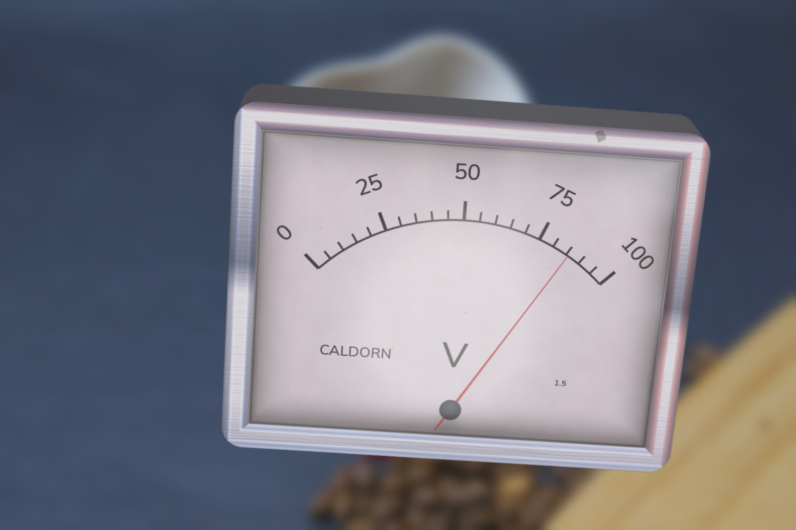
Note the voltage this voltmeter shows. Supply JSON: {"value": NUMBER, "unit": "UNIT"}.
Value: {"value": 85, "unit": "V"}
